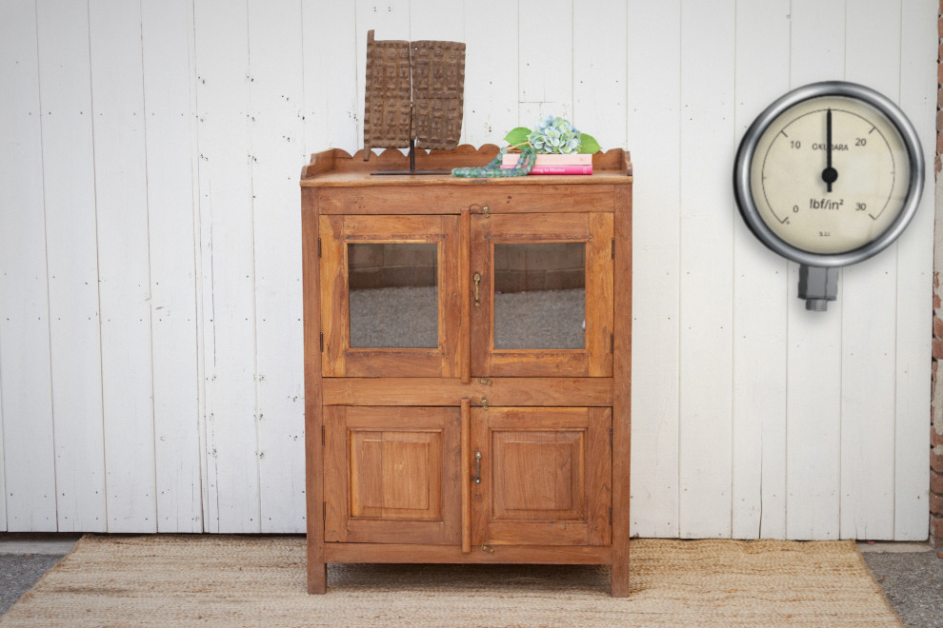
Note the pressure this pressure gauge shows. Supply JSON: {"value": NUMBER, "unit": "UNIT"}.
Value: {"value": 15, "unit": "psi"}
